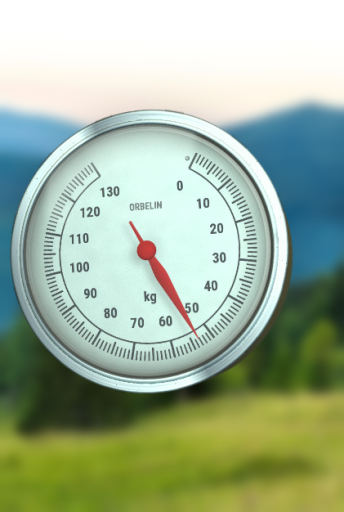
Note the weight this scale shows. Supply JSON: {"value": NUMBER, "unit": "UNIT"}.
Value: {"value": 53, "unit": "kg"}
